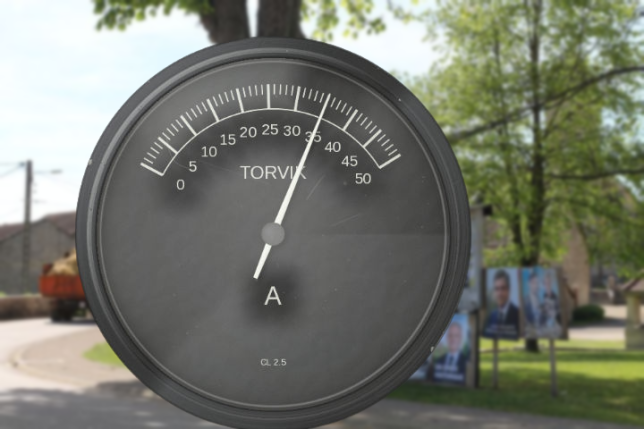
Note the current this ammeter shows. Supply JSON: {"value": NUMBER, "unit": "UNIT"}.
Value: {"value": 35, "unit": "A"}
